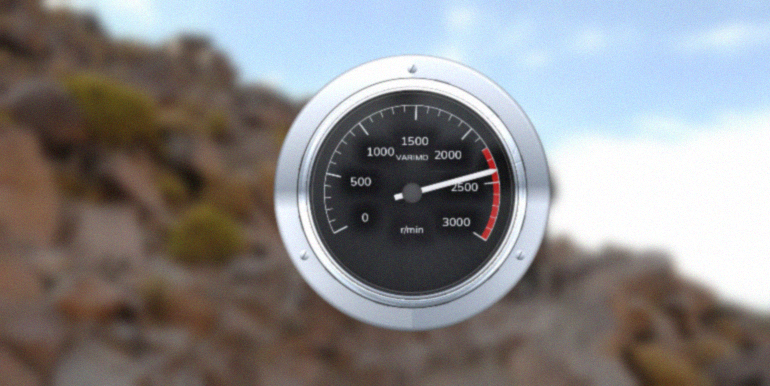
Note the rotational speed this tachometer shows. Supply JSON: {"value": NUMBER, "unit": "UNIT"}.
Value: {"value": 2400, "unit": "rpm"}
